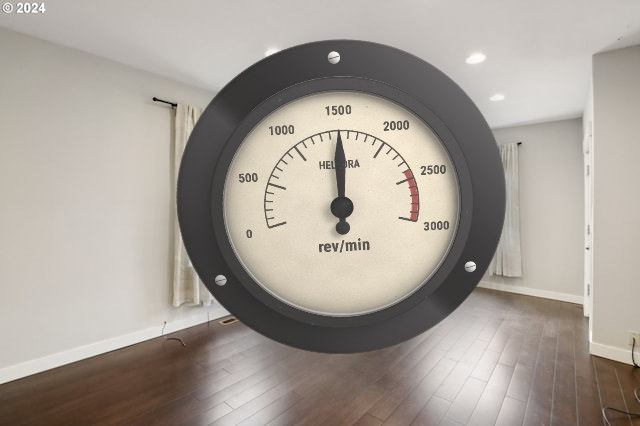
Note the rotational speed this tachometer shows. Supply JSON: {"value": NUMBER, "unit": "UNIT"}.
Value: {"value": 1500, "unit": "rpm"}
